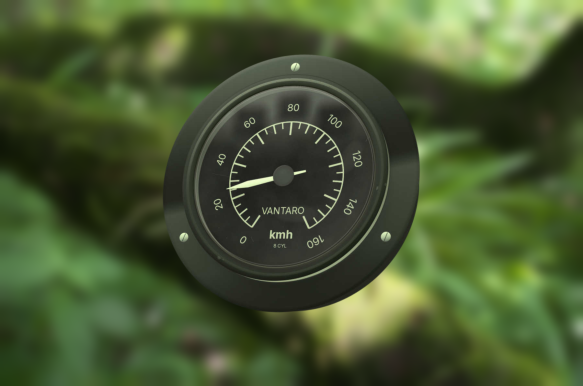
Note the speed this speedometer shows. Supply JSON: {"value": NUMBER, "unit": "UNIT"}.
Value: {"value": 25, "unit": "km/h"}
